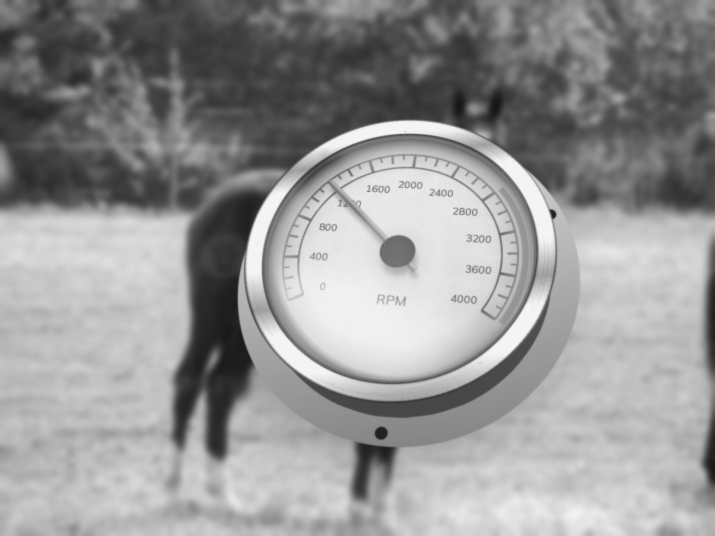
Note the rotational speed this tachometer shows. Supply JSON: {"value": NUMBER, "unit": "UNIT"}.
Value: {"value": 1200, "unit": "rpm"}
